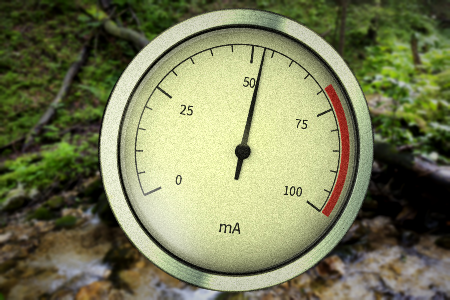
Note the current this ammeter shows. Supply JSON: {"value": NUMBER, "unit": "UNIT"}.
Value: {"value": 52.5, "unit": "mA"}
